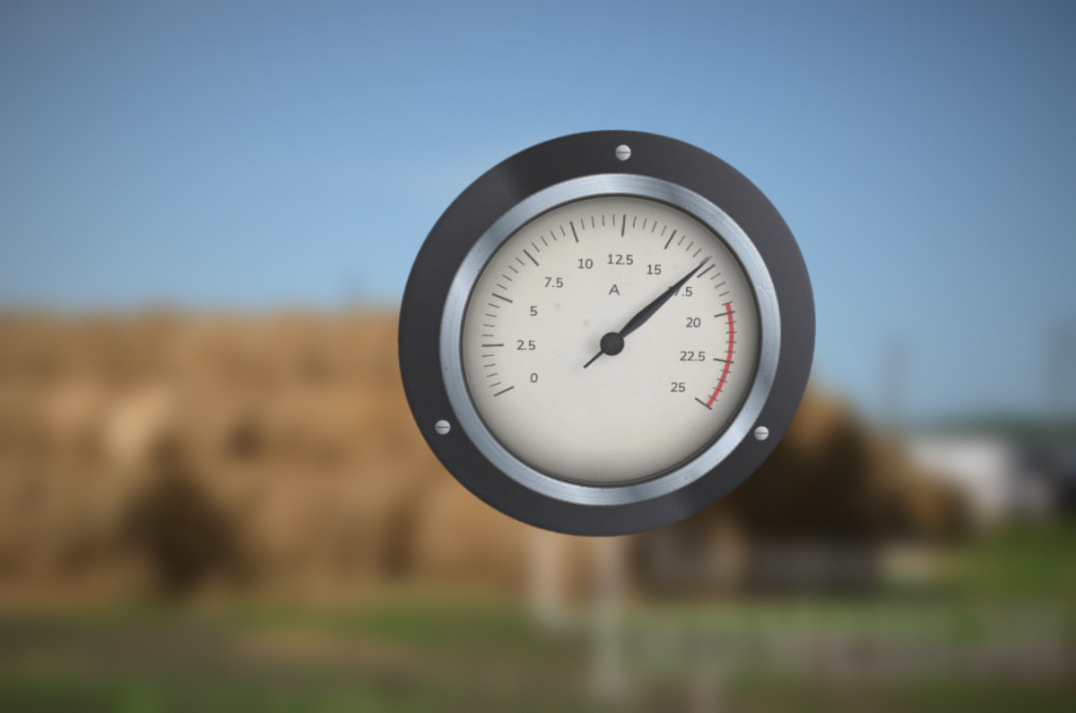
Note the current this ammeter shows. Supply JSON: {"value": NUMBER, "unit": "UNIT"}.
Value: {"value": 17, "unit": "A"}
